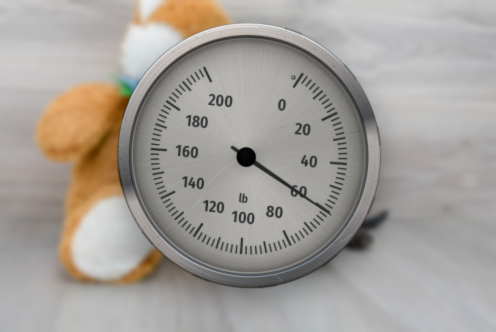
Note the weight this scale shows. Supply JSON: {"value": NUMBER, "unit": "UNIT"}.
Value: {"value": 60, "unit": "lb"}
